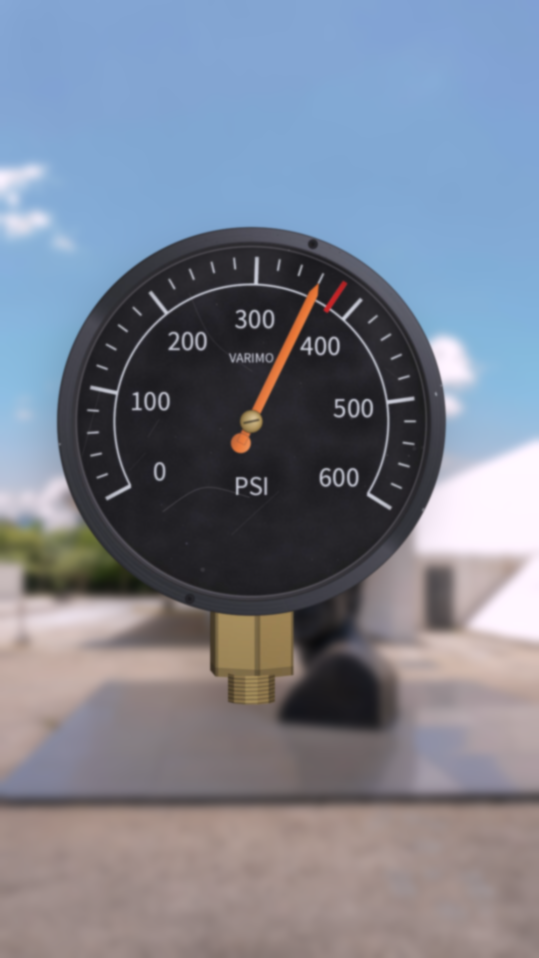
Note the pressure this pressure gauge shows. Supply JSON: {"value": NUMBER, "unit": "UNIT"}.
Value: {"value": 360, "unit": "psi"}
